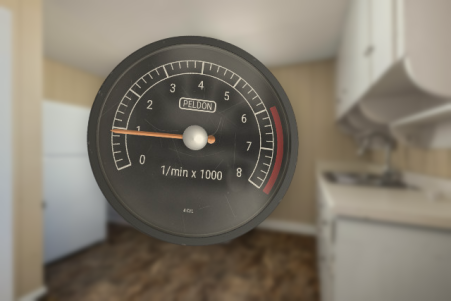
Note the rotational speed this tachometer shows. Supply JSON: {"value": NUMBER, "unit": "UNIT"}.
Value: {"value": 900, "unit": "rpm"}
